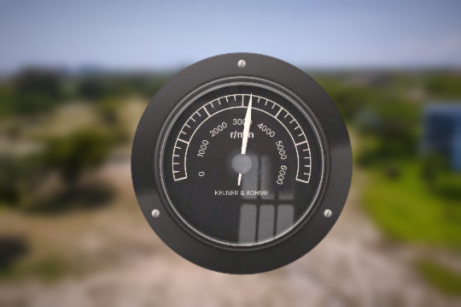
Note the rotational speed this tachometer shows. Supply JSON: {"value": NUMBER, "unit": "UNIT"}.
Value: {"value": 3200, "unit": "rpm"}
